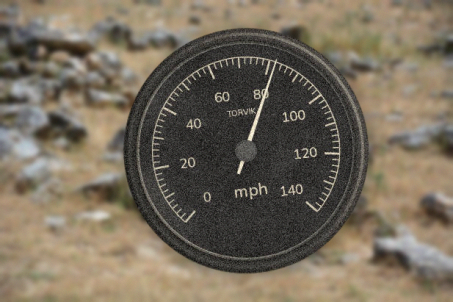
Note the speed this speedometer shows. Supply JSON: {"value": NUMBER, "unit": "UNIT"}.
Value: {"value": 82, "unit": "mph"}
